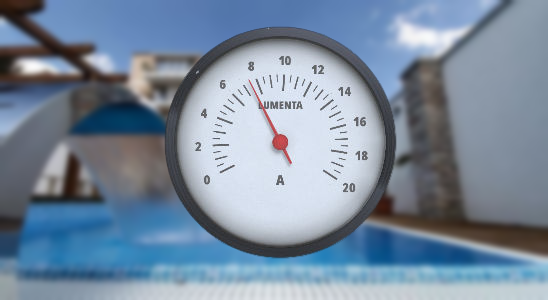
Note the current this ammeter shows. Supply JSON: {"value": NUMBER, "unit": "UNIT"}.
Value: {"value": 7.5, "unit": "A"}
